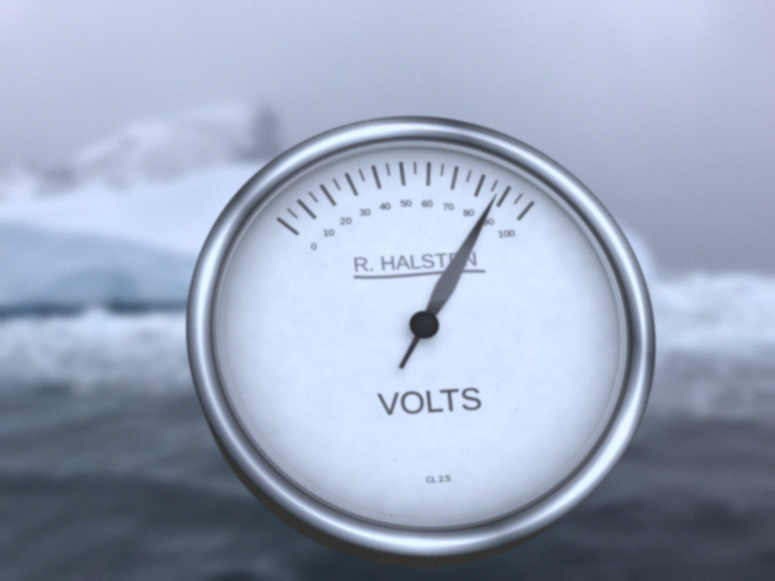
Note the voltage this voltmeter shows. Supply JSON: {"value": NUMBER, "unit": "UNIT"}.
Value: {"value": 87.5, "unit": "V"}
